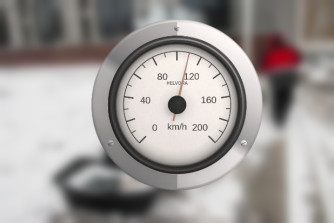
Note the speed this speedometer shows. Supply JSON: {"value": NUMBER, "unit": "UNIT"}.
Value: {"value": 110, "unit": "km/h"}
